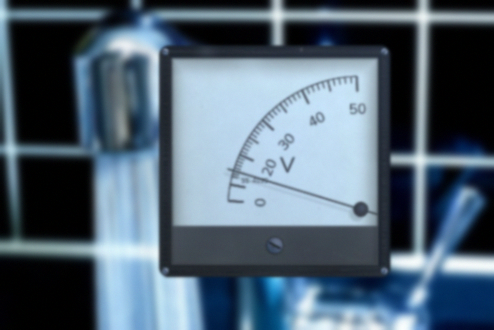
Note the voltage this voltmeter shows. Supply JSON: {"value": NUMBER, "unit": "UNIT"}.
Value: {"value": 15, "unit": "V"}
